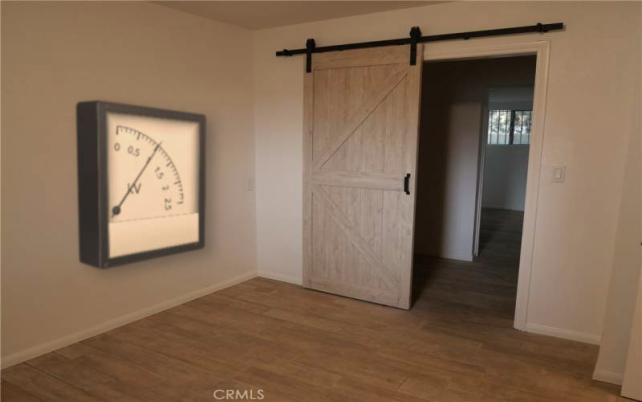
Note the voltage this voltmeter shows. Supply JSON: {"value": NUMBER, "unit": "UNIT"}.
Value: {"value": 1, "unit": "kV"}
